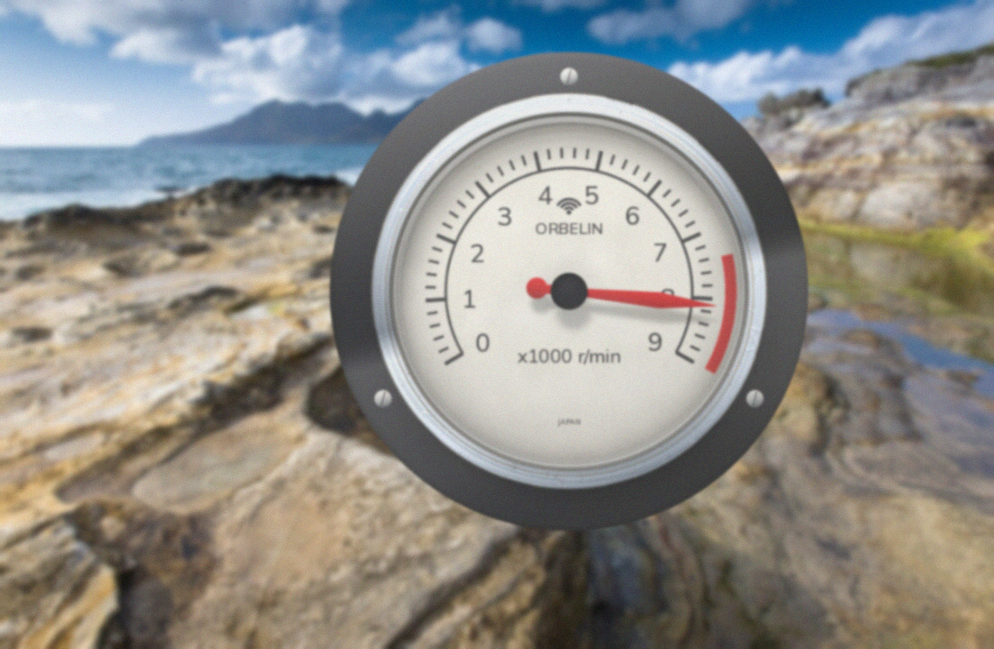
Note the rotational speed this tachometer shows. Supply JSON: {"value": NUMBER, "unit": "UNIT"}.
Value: {"value": 8100, "unit": "rpm"}
